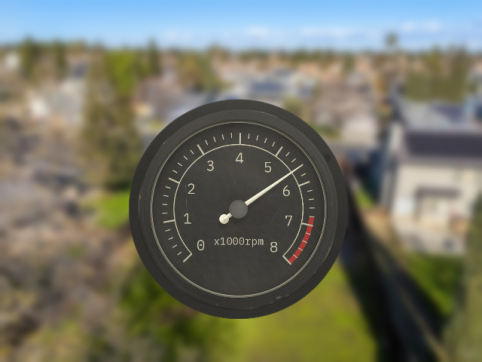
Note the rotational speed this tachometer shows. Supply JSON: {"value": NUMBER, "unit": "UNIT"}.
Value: {"value": 5600, "unit": "rpm"}
